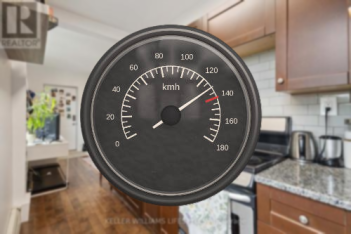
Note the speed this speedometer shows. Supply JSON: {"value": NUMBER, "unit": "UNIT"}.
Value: {"value": 130, "unit": "km/h"}
